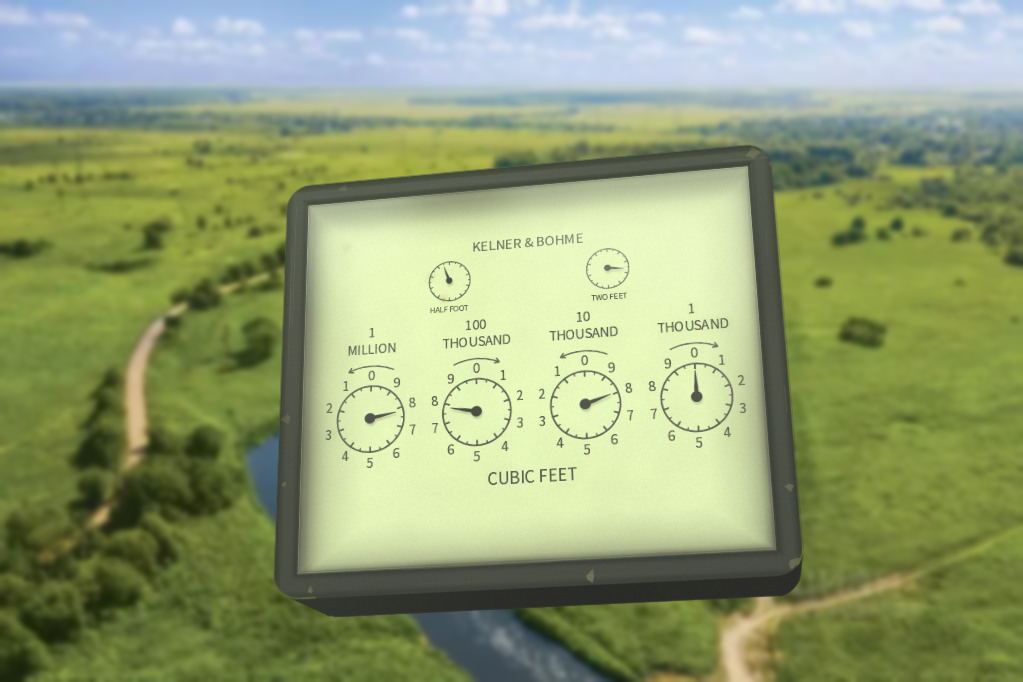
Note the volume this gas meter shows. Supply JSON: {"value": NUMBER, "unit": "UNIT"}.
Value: {"value": 778000, "unit": "ft³"}
